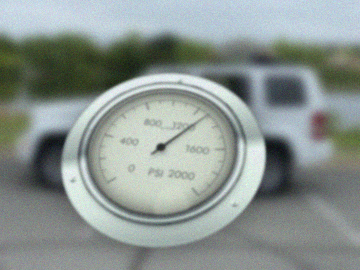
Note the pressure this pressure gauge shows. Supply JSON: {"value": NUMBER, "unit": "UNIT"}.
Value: {"value": 1300, "unit": "psi"}
